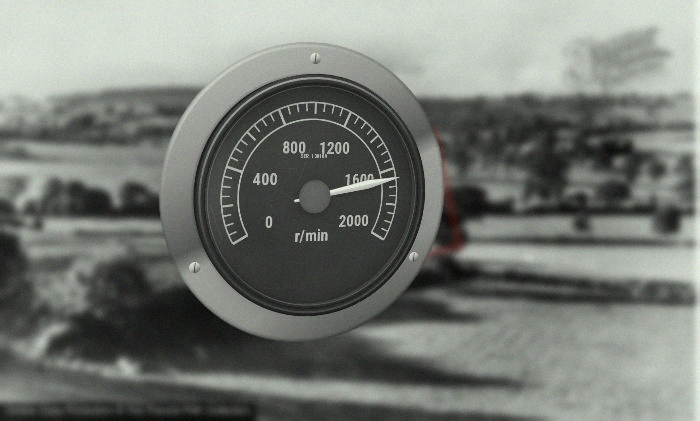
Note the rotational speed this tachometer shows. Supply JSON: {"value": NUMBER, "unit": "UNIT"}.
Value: {"value": 1650, "unit": "rpm"}
